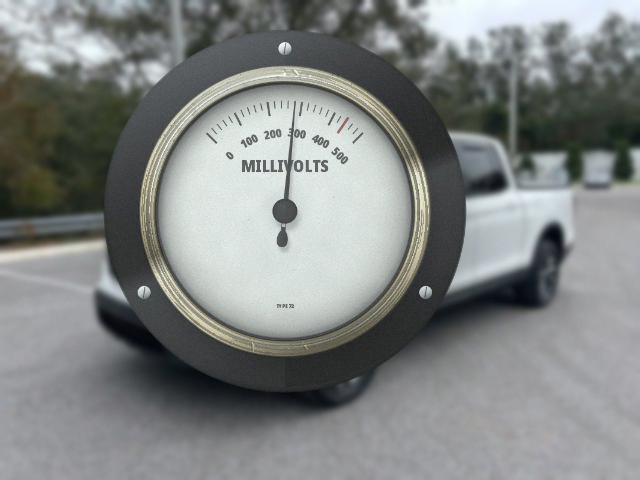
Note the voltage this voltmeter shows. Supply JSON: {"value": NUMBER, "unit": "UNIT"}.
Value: {"value": 280, "unit": "mV"}
